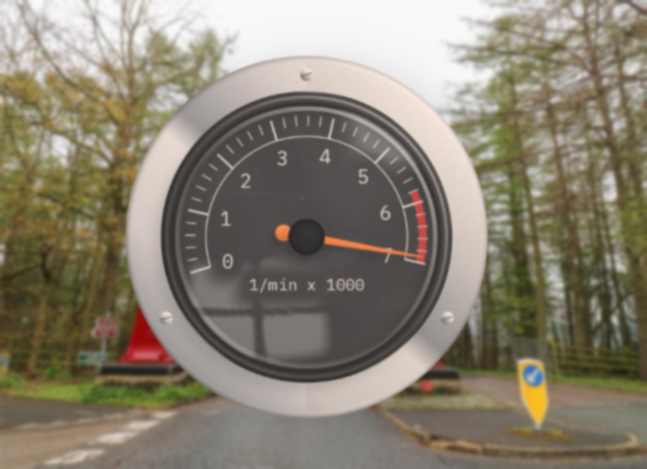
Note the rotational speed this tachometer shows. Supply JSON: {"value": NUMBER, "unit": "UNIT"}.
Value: {"value": 6900, "unit": "rpm"}
